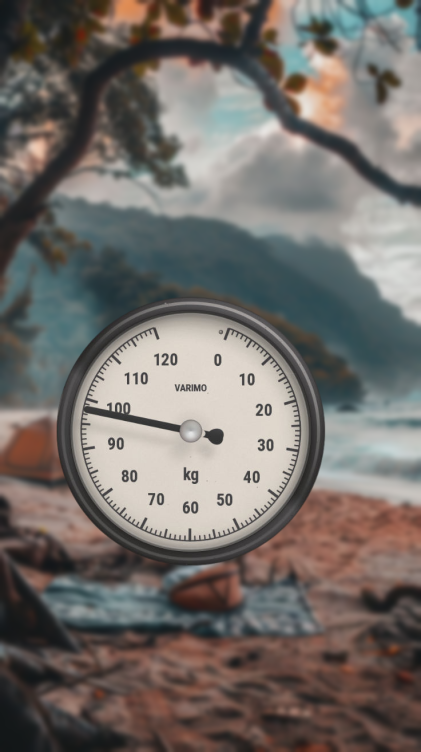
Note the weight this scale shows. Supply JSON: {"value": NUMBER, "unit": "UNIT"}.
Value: {"value": 98, "unit": "kg"}
